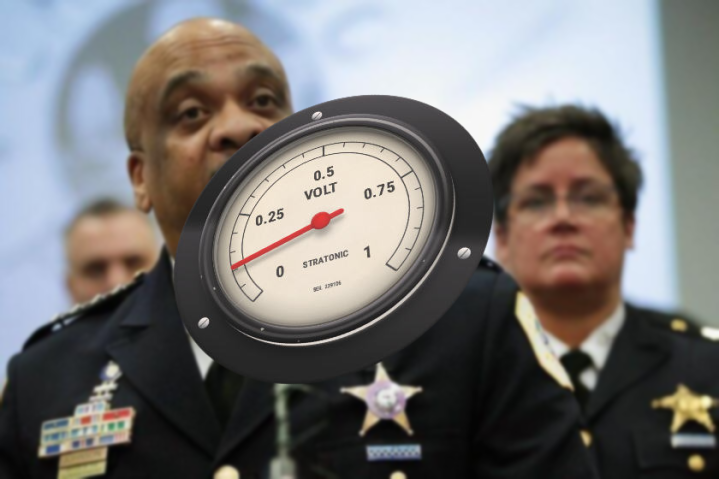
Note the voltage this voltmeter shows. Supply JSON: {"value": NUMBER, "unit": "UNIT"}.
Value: {"value": 0.1, "unit": "V"}
